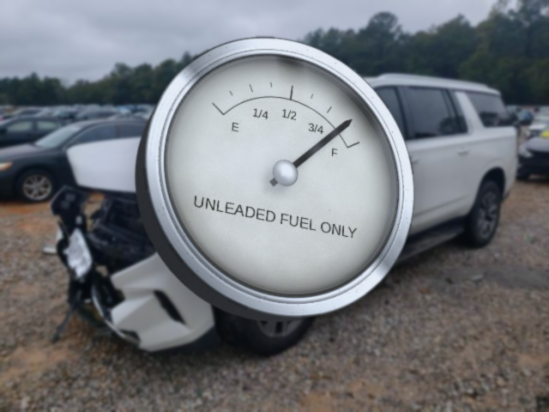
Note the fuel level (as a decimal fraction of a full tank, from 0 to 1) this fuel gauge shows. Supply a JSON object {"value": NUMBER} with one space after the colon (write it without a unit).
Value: {"value": 0.875}
